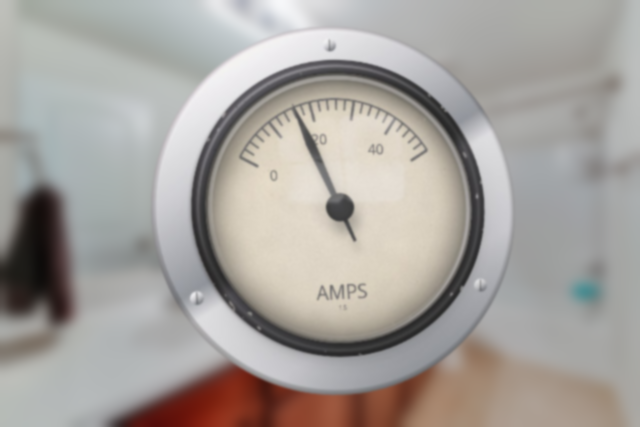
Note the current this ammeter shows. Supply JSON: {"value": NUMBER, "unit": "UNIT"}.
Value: {"value": 16, "unit": "A"}
